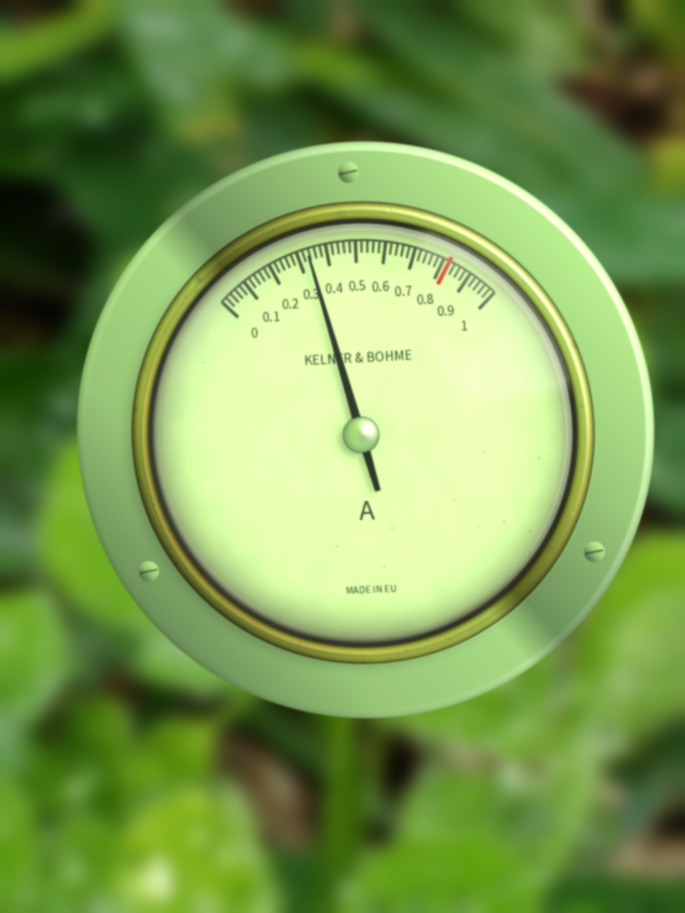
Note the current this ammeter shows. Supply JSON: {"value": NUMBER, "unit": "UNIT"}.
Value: {"value": 0.34, "unit": "A"}
